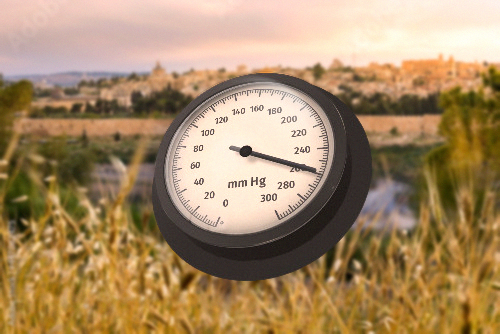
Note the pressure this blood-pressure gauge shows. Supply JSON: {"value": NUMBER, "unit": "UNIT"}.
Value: {"value": 260, "unit": "mmHg"}
